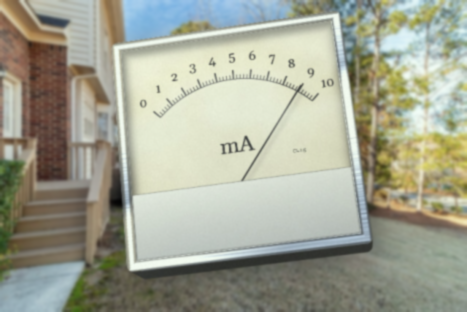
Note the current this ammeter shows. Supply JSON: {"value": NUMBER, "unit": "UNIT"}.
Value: {"value": 9, "unit": "mA"}
